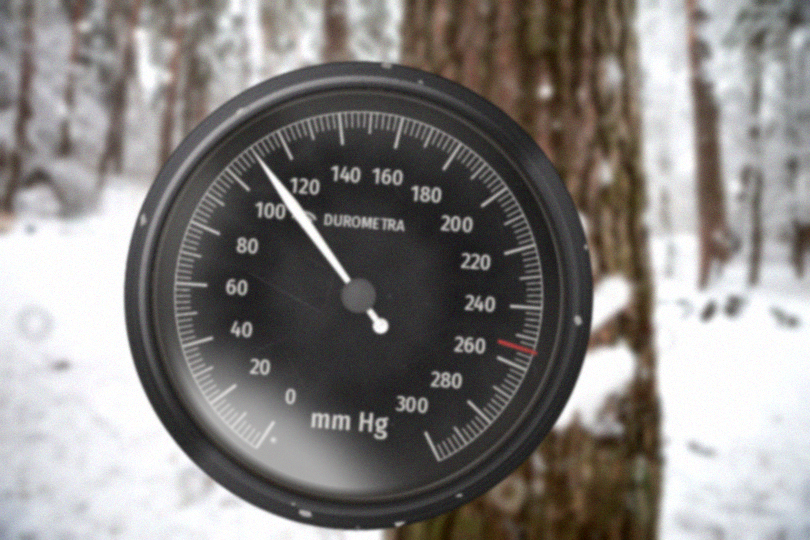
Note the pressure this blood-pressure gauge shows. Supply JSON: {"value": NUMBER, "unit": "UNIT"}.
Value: {"value": 110, "unit": "mmHg"}
